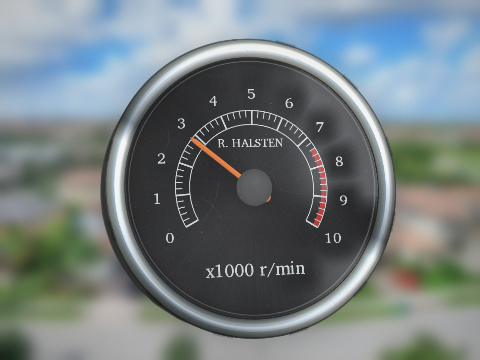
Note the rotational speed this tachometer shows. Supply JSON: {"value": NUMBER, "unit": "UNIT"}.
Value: {"value": 2800, "unit": "rpm"}
